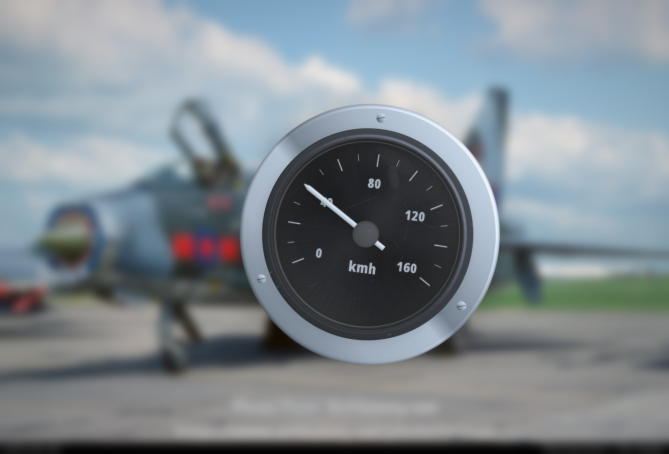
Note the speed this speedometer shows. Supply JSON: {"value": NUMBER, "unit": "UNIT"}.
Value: {"value": 40, "unit": "km/h"}
